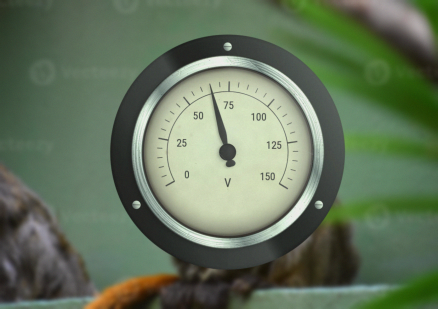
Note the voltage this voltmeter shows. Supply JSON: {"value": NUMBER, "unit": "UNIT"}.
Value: {"value": 65, "unit": "V"}
